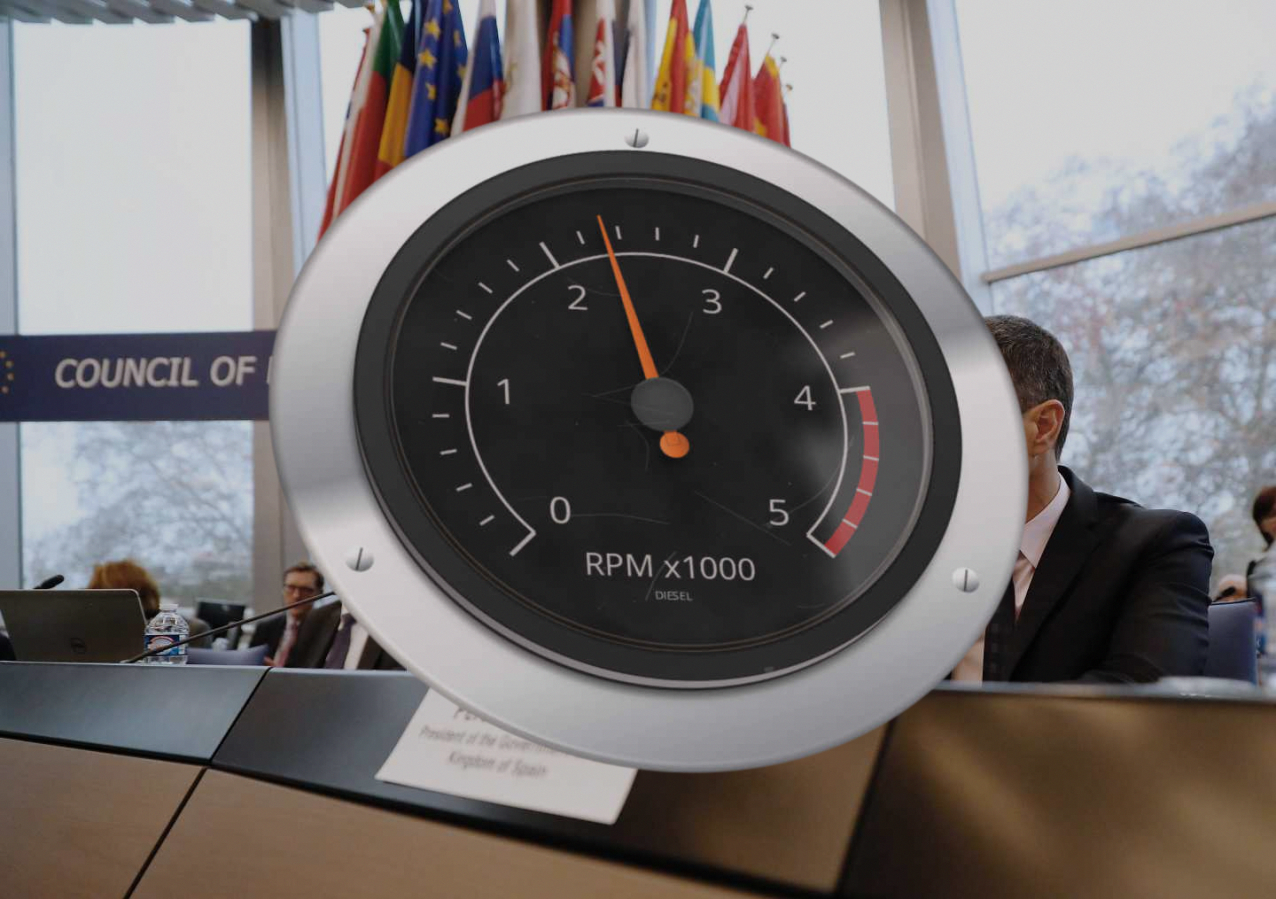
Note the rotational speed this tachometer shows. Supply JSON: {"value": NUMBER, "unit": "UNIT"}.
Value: {"value": 2300, "unit": "rpm"}
